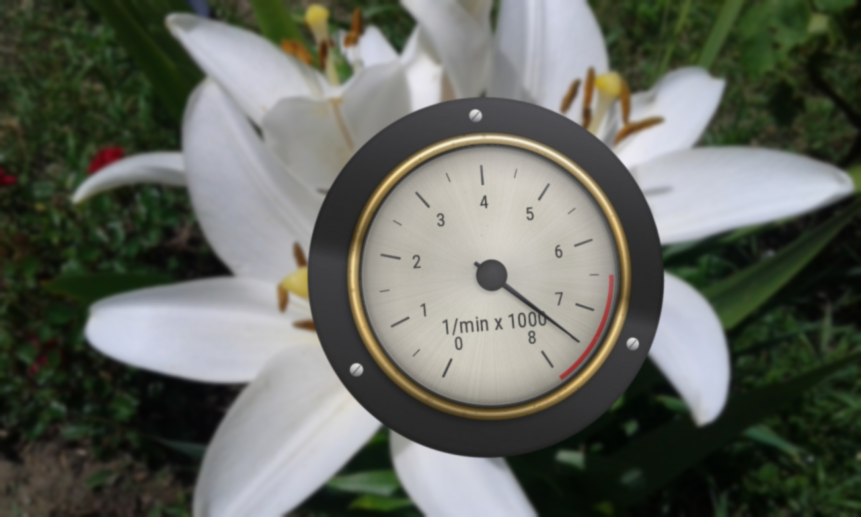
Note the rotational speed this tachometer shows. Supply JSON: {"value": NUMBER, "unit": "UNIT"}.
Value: {"value": 7500, "unit": "rpm"}
